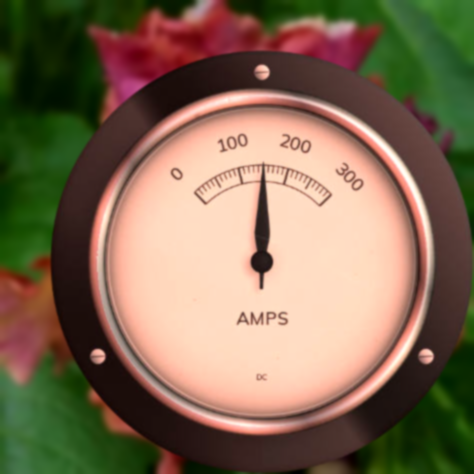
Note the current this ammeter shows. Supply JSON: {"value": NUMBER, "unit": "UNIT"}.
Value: {"value": 150, "unit": "A"}
